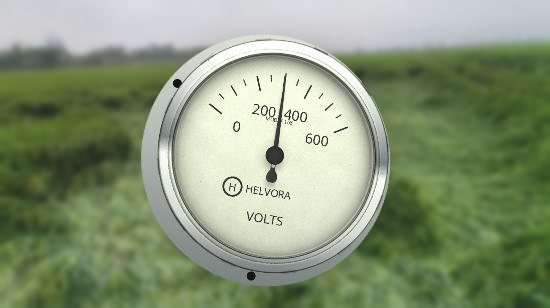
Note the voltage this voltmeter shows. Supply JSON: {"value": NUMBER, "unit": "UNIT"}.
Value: {"value": 300, "unit": "V"}
